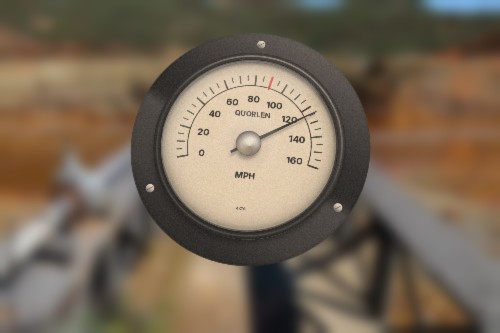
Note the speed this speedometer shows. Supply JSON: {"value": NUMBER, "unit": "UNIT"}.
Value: {"value": 125, "unit": "mph"}
